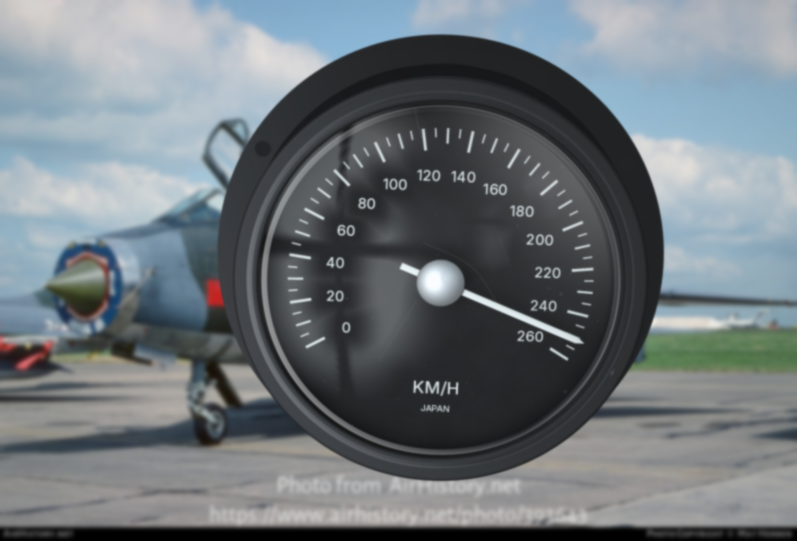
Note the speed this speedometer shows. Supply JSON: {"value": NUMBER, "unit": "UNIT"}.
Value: {"value": 250, "unit": "km/h"}
